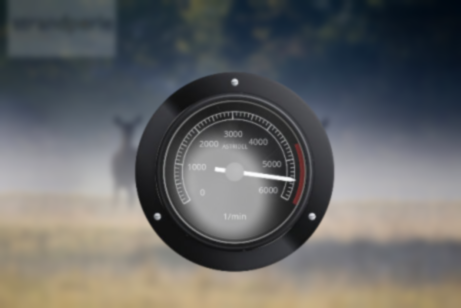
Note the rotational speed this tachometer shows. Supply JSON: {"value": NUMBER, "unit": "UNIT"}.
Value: {"value": 5500, "unit": "rpm"}
